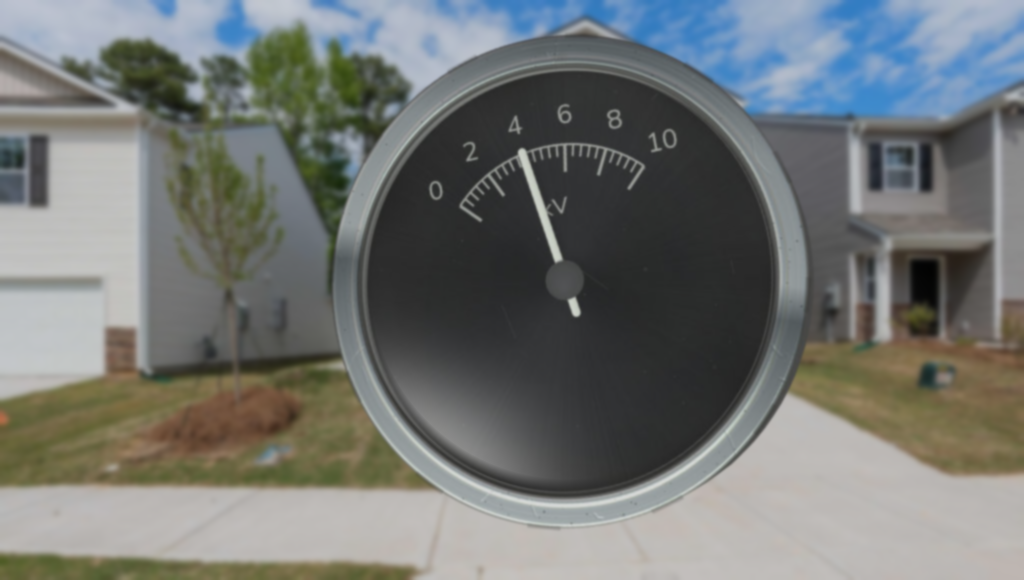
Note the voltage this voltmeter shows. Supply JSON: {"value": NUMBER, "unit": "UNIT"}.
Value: {"value": 4, "unit": "kV"}
